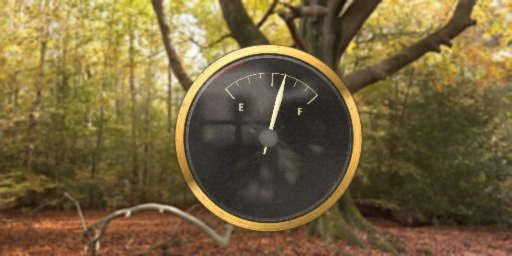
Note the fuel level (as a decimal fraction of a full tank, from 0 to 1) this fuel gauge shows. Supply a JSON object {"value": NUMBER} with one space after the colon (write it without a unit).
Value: {"value": 0.625}
